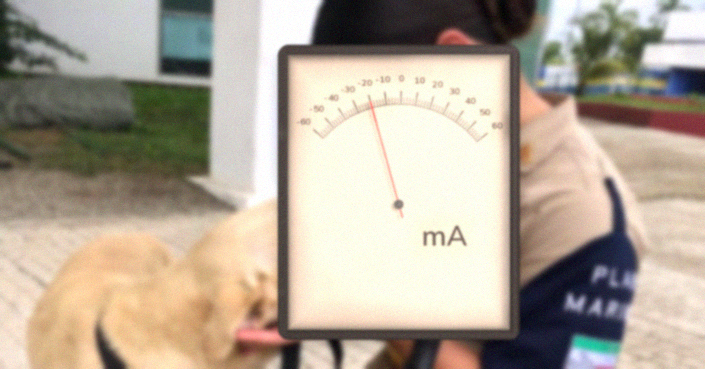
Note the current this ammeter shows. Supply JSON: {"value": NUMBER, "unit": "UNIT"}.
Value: {"value": -20, "unit": "mA"}
